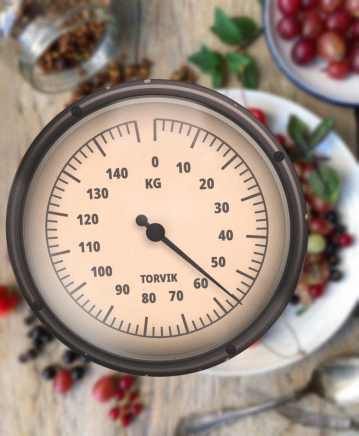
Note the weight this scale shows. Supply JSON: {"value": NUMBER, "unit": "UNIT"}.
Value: {"value": 56, "unit": "kg"}
